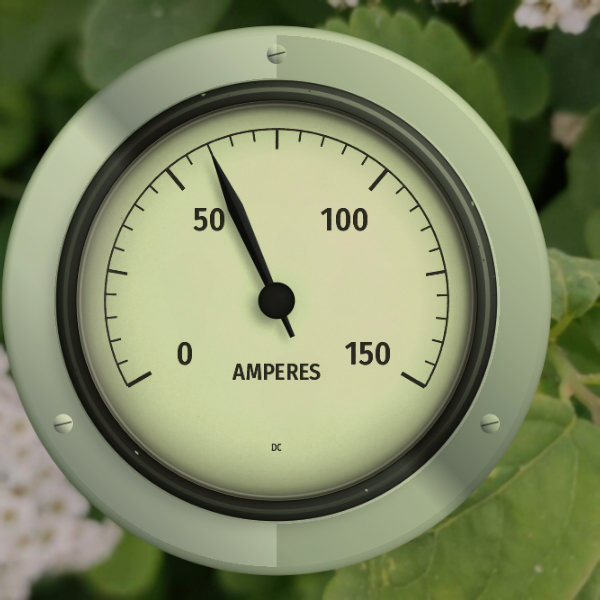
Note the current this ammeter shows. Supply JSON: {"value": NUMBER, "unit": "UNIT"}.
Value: {"value": 60, "unit": "A"}
